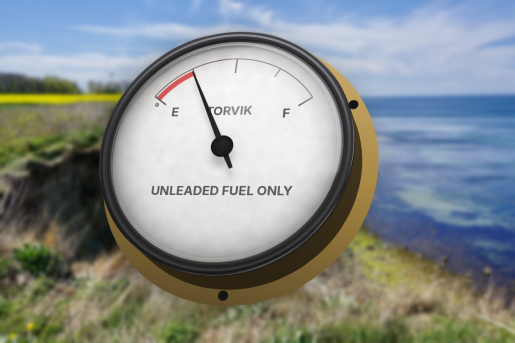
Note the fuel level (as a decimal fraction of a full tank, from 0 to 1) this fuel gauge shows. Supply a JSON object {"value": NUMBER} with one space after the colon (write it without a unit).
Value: {"value": 0.25}
